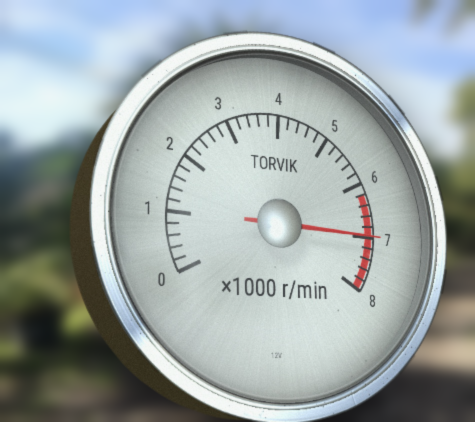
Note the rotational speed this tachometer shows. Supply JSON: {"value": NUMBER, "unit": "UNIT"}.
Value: {"value": 7000, "unit": "rpm"}
